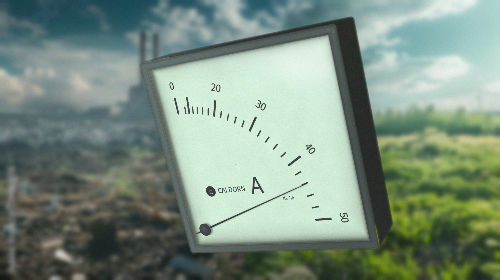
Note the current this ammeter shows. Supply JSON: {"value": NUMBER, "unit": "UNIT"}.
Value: {"value": 44, "unit": "A"}
